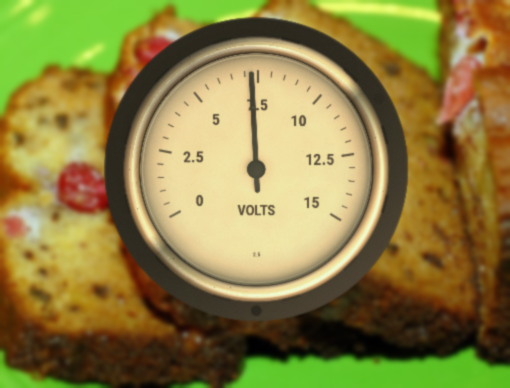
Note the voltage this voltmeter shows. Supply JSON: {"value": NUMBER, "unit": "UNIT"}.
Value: {"value": 7.25, "unit": "V"}
